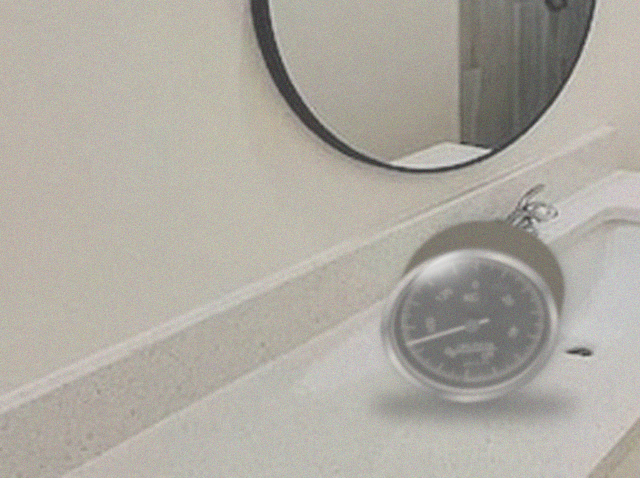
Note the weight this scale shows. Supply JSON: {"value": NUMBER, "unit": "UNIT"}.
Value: {"value": 95, "unit": "kg"}
